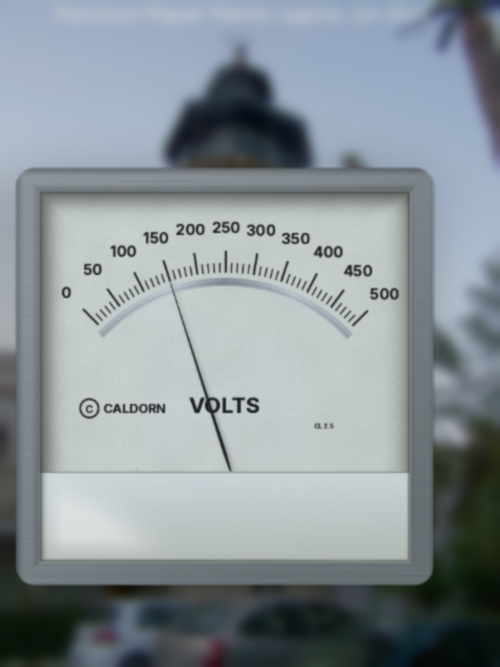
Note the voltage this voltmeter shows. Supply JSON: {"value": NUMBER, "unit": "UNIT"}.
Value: {"value": 150, "unit": "V"}
